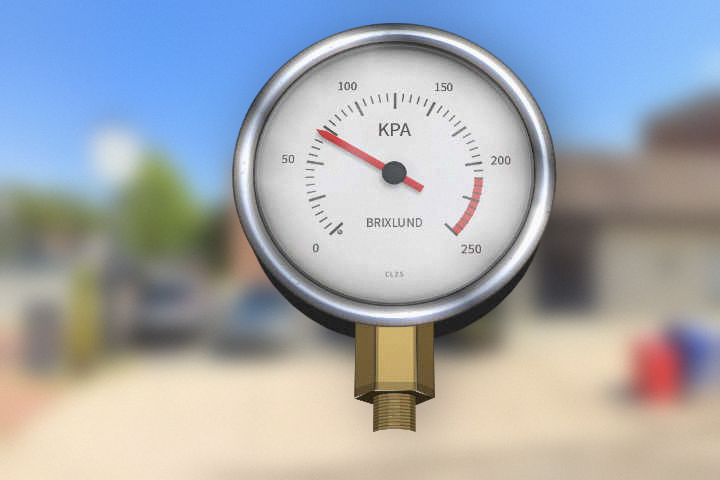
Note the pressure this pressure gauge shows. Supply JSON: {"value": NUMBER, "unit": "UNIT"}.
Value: {"value": 70, "unit": "kPa"}
